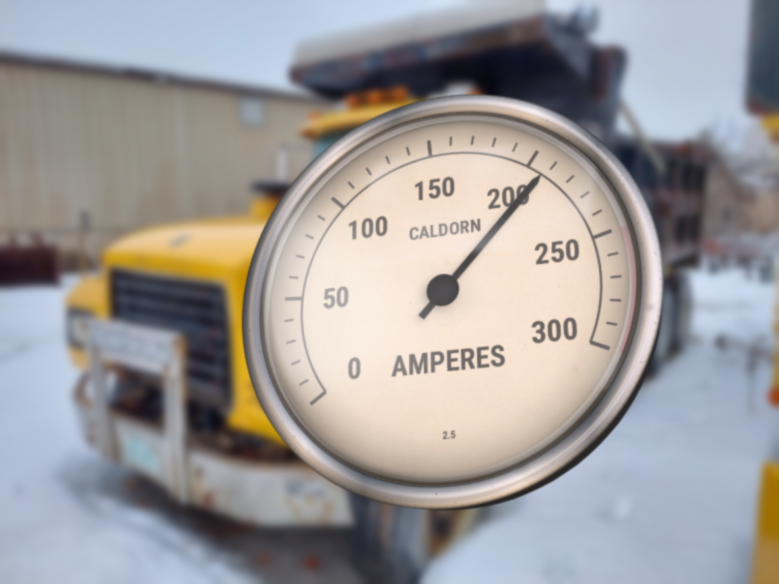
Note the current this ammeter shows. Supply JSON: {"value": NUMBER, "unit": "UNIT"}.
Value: {"value": 210, "unit": "A"}
